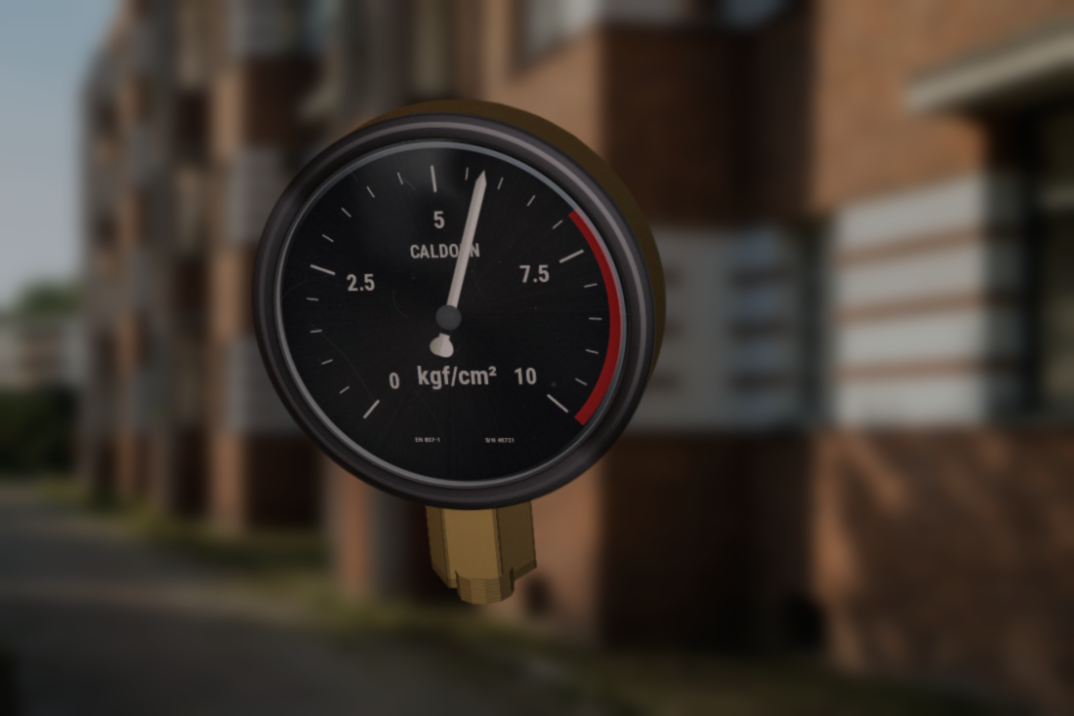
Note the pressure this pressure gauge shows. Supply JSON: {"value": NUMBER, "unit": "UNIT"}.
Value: {"value": 5.75, "unit": "kg/cm²"}
